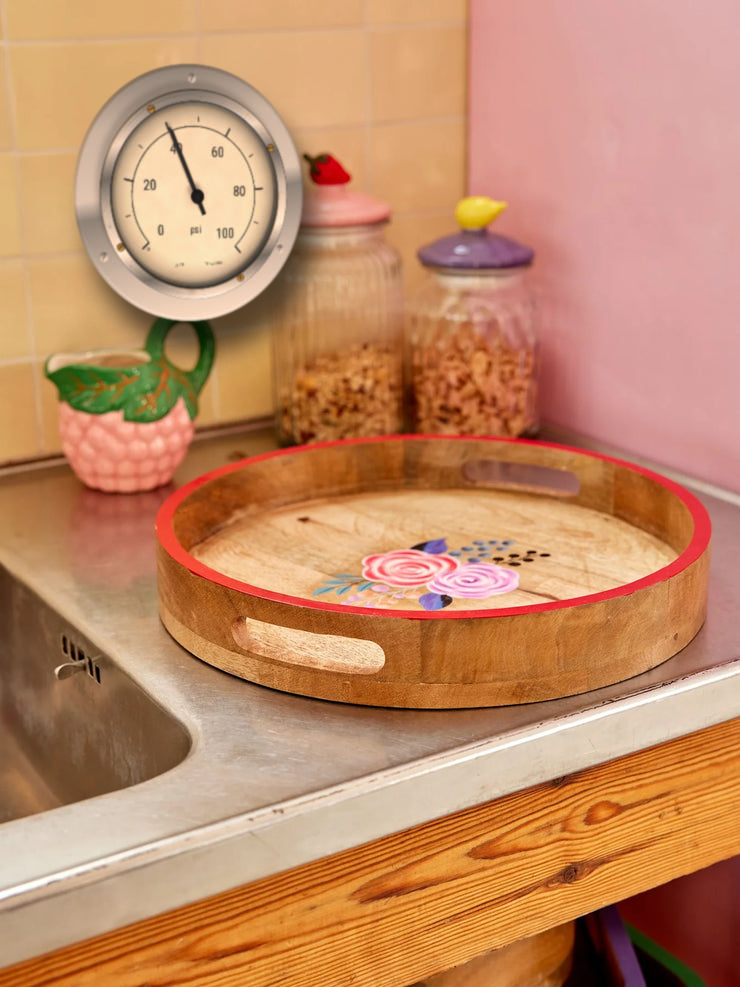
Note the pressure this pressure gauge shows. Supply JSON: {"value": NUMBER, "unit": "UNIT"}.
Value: {"value": 40, "unit": "psi"}
